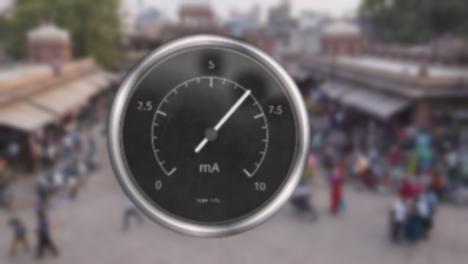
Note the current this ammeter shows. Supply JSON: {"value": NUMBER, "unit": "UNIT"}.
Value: {"value": 6.5, "unit": "mA"}
